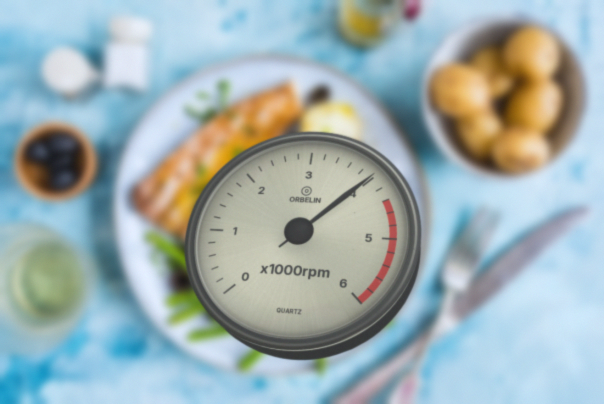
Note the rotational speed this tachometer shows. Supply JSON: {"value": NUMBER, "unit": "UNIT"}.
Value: {"value": 4000, "unit": "rpm"}
